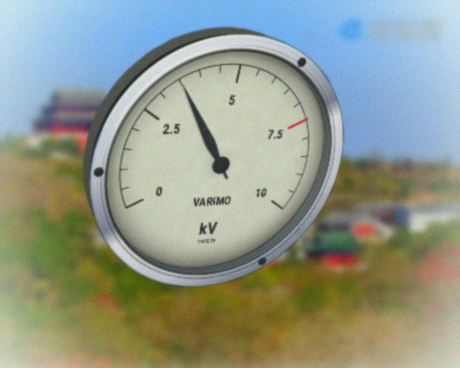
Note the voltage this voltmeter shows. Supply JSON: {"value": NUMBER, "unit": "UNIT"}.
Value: {"value": 3.5, "unit": "kV"}
